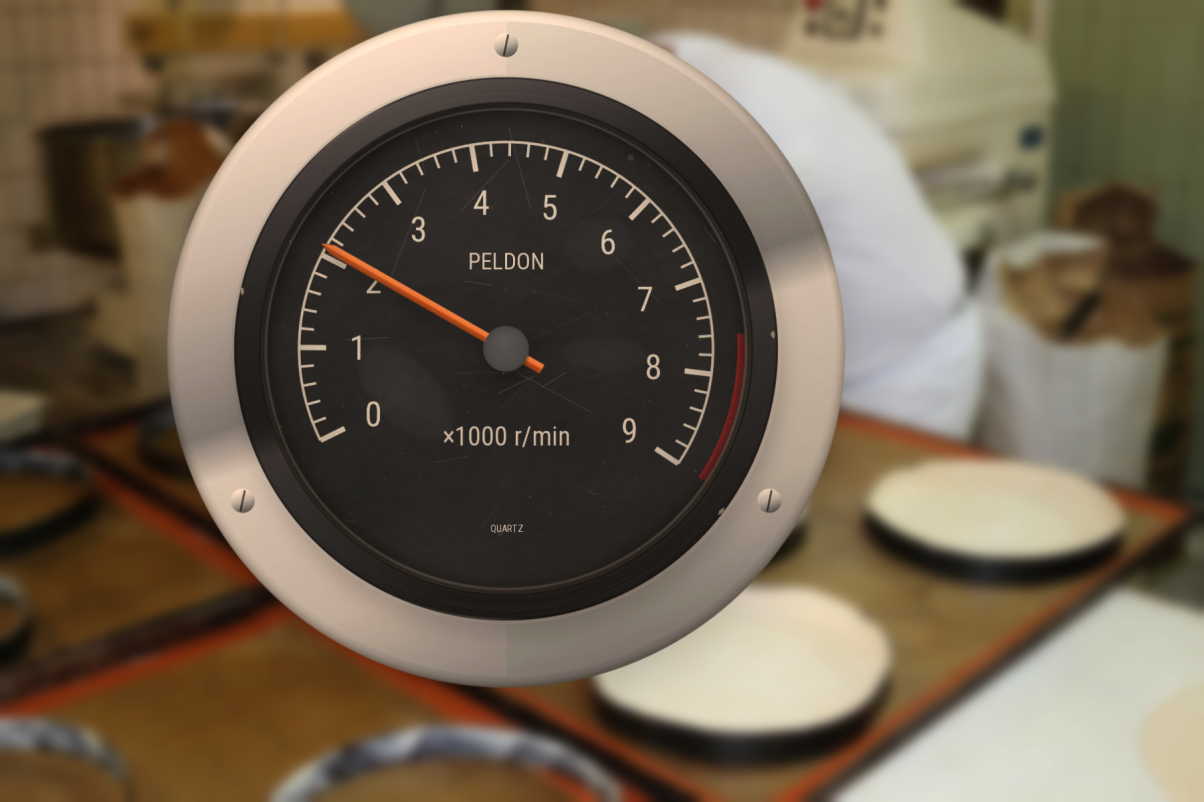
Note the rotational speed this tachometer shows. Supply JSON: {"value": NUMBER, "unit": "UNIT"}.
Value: {"value": 2100, "unit": "rpm"}
